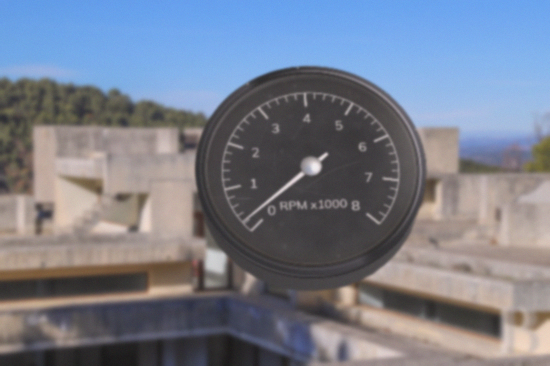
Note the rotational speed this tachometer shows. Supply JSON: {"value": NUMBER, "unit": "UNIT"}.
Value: {"value": 200, "unit": "rpm"}
